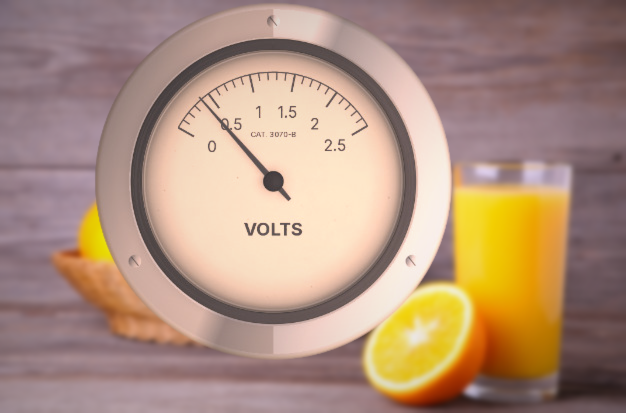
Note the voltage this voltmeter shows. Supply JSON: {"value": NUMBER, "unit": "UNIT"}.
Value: {"value": 0.4, "unit": "V"}
